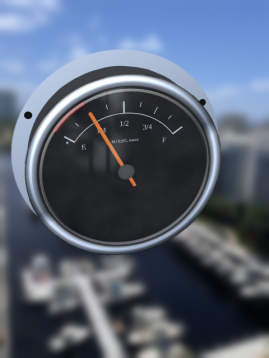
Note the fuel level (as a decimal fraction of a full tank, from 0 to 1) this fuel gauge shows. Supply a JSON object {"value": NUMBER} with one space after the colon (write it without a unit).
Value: {"value": 0.25}
